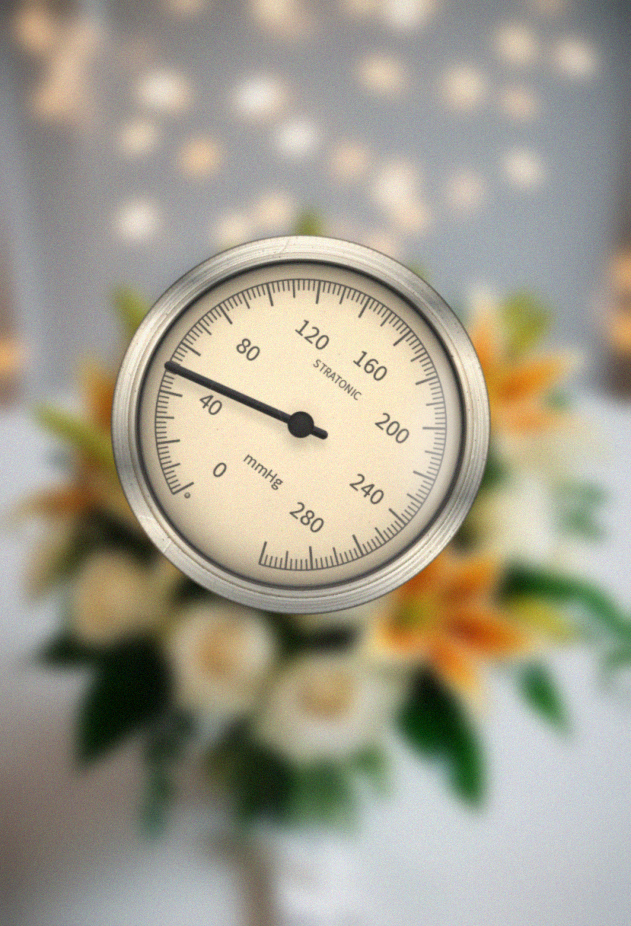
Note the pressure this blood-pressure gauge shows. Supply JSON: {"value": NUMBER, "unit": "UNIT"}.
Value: {"value": 50, "unit": "mmHg"}
